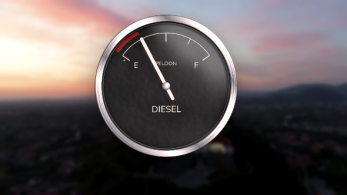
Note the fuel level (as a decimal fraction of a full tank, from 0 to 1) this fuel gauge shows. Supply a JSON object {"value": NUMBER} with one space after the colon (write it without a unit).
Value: {"value": 0.25}
